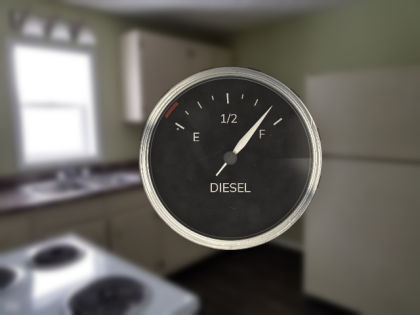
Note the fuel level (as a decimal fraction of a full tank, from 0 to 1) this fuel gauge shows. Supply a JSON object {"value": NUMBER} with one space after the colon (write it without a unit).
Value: {"value": 0.875}
